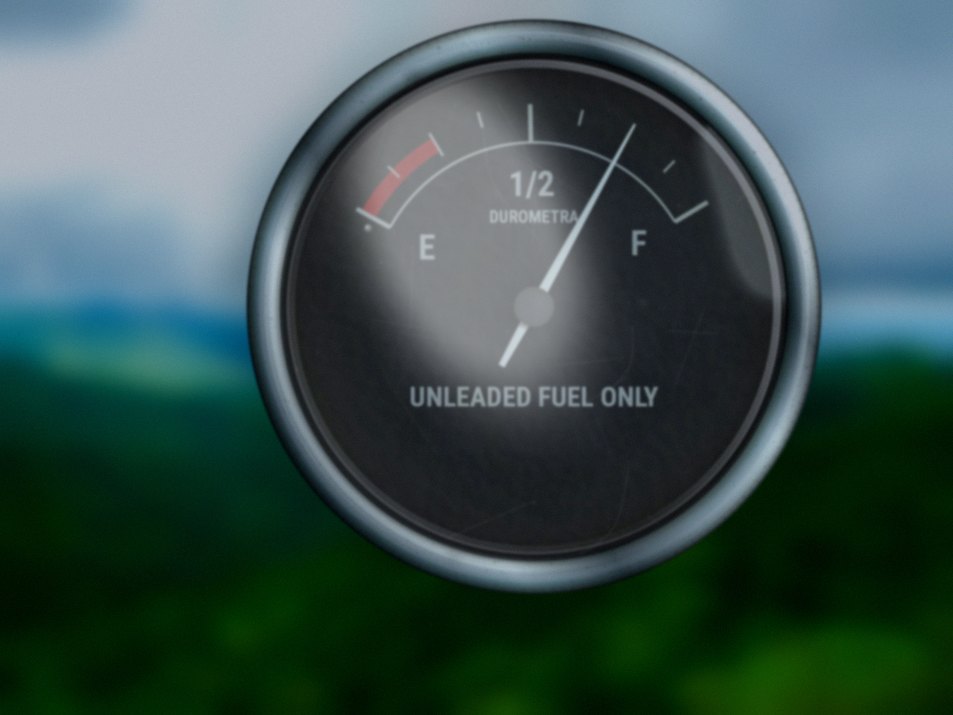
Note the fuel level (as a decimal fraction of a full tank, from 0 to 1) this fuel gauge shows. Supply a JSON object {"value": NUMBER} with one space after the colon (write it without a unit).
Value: {"value": 0.75}
